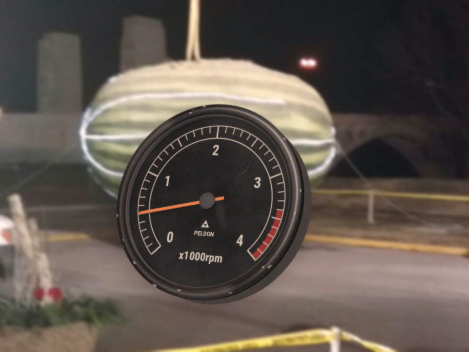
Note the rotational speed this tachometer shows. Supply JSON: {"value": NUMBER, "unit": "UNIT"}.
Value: {"value": 500, "unit": "rpm"}
